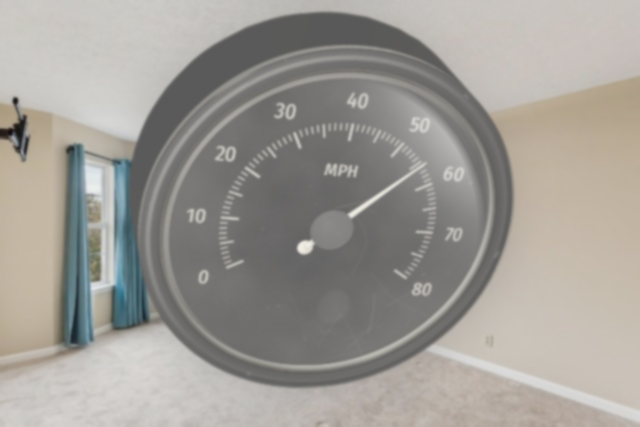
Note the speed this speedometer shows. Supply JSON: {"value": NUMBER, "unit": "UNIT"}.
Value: {"value": 55, "unit": "mph"}
